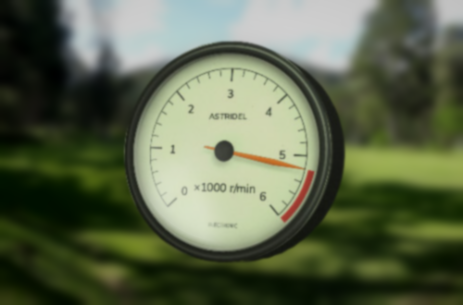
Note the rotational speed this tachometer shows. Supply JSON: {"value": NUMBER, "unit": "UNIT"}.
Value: {"value": 5200, "unit": "rpm"}
